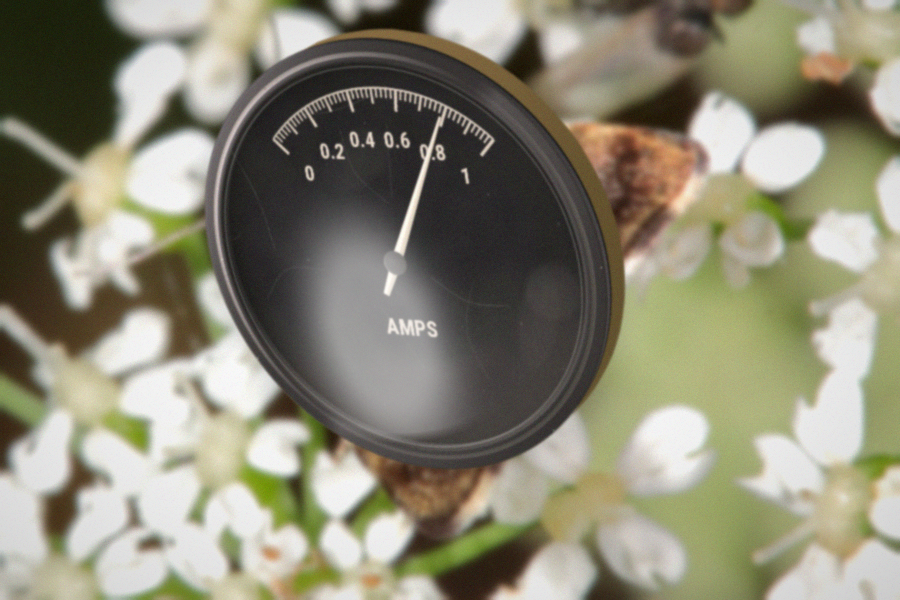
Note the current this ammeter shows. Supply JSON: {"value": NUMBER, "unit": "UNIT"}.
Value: {"value": 0.8, "unit": "A"}
